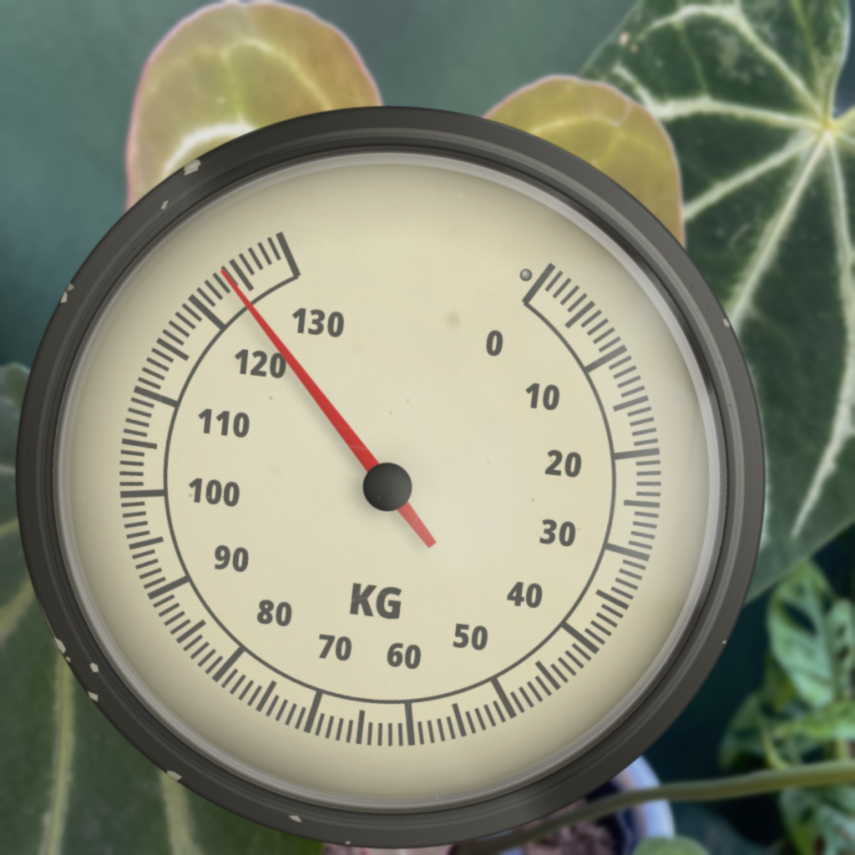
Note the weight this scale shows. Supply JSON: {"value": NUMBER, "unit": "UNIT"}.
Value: {"value": 124, "unit": "kg"}
